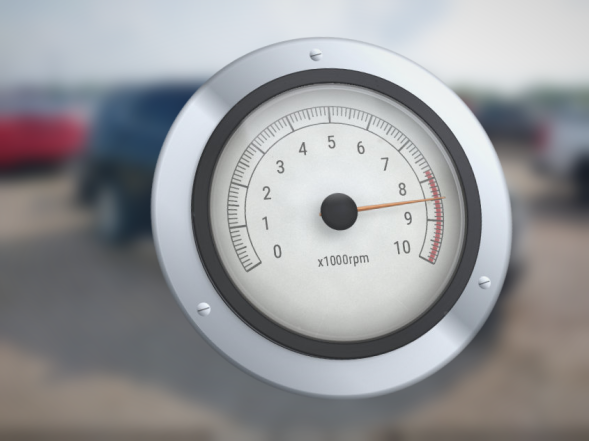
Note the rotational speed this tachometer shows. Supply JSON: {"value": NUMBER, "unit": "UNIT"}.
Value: {"value": 8500, "unit": "rpm"}
